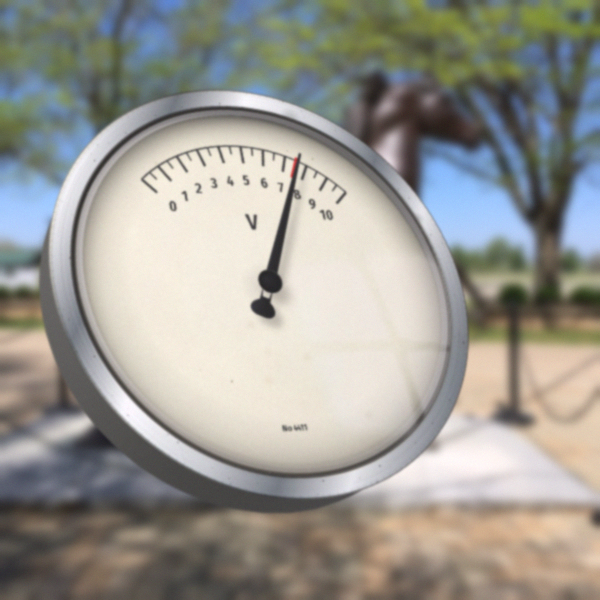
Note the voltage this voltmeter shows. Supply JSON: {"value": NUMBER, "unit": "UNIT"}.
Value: {"value": 7.5, "unit": "V"}
